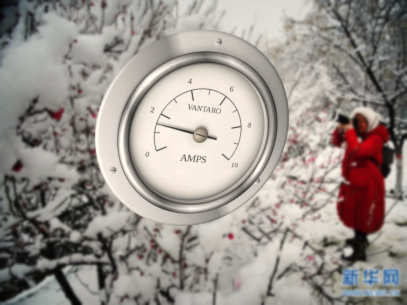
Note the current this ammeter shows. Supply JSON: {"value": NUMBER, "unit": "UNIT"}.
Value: {"value": 1.5, "unit": "A"}
